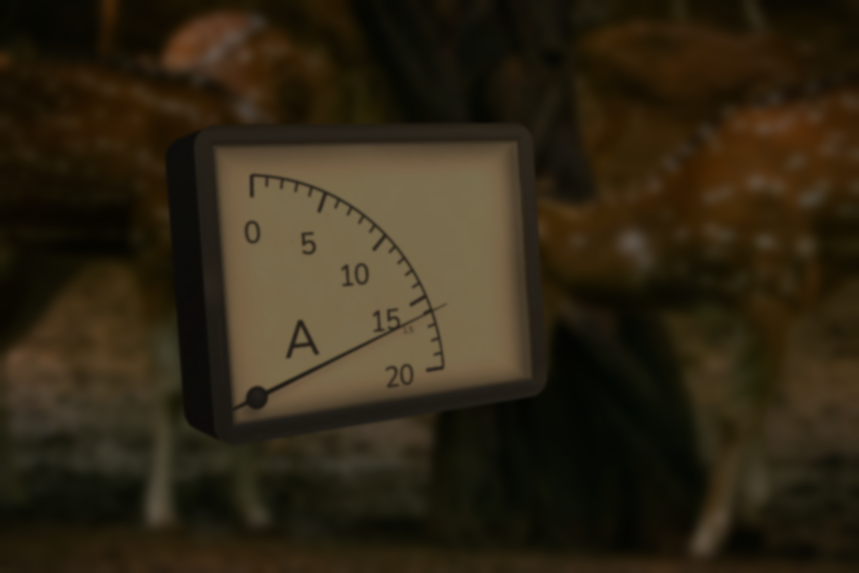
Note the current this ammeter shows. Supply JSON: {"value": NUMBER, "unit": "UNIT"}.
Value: {"value": 16, "unit": "A"}
